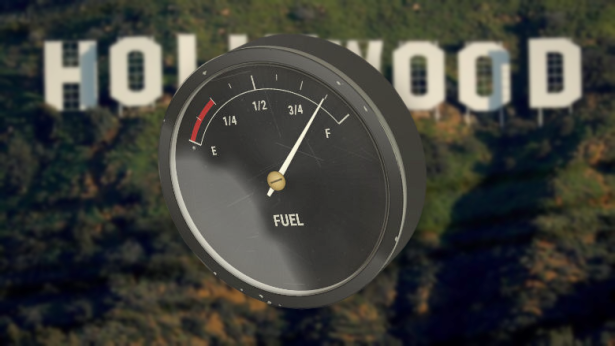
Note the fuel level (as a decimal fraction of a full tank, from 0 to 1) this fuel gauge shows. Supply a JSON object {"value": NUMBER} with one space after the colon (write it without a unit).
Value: {"value": 0.875}
